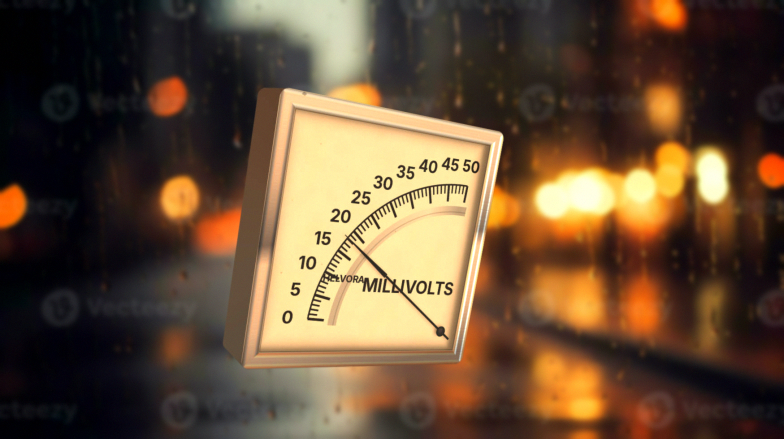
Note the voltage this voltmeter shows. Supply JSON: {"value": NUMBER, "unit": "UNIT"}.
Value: {"value": 18, "unit": "mV"}
